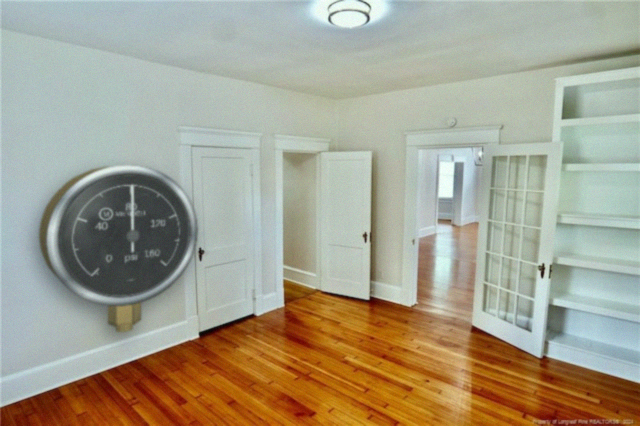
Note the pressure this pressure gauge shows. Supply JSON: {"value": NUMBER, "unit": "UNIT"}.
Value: {"value": 80, "unit": "psi"}
